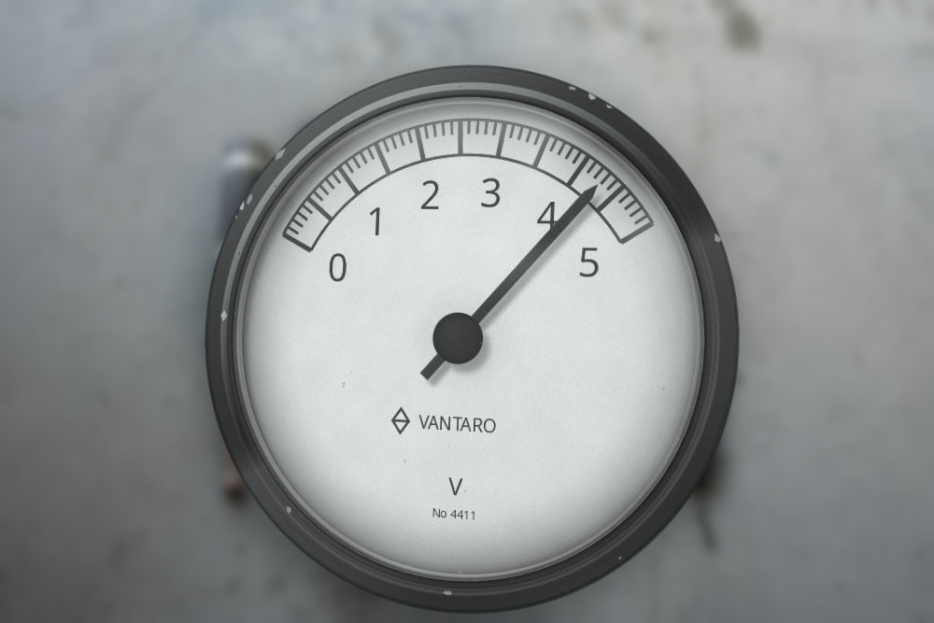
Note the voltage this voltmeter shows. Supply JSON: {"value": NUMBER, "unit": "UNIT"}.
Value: {"value": 4.3, "unit": "V"}
